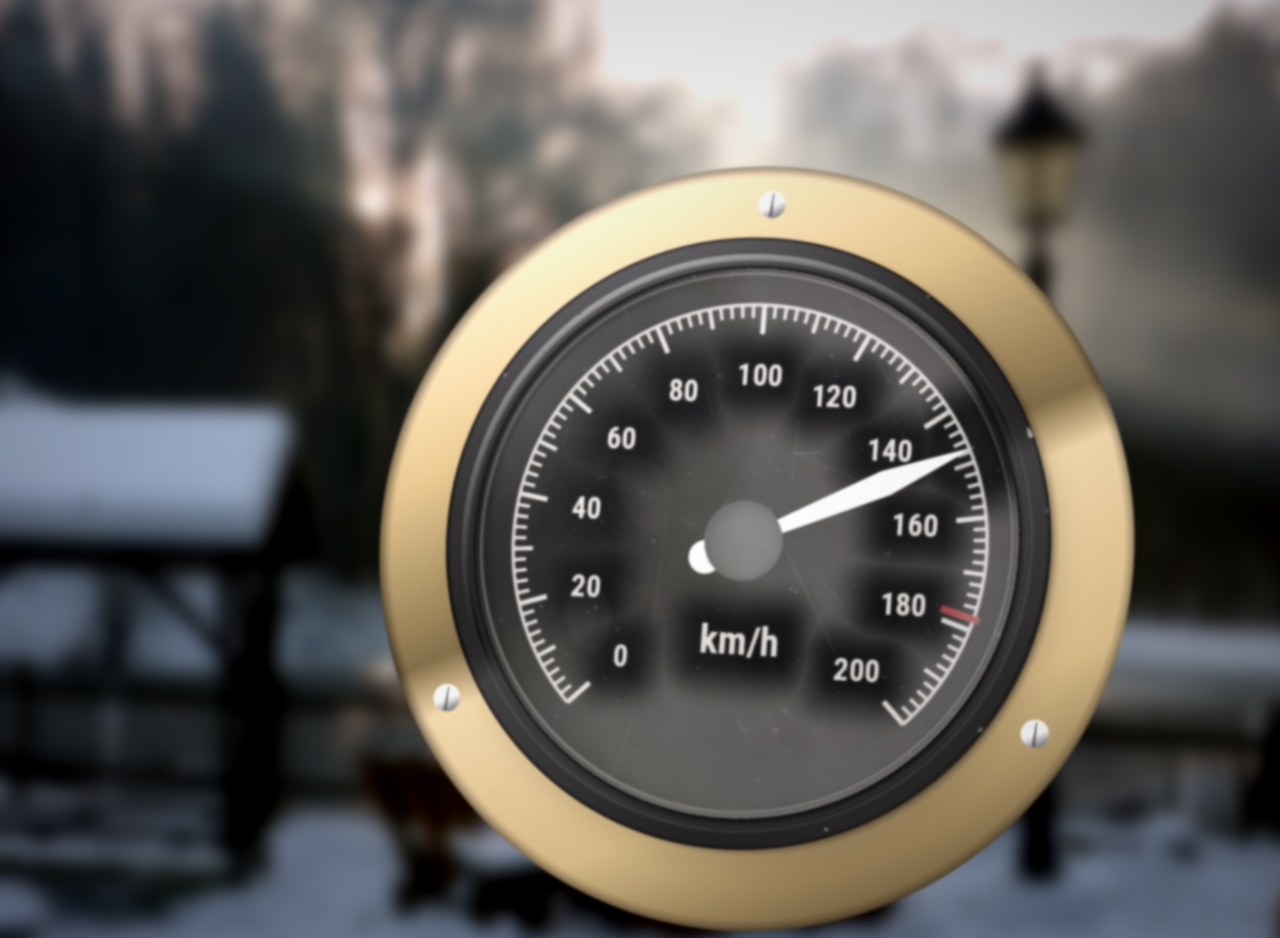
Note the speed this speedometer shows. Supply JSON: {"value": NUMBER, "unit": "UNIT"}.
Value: {"value": 148, "unit": "km/h"}
